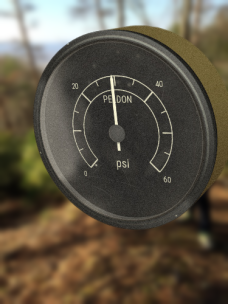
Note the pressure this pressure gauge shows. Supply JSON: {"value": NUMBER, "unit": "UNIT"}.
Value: {"value": 30, "unit": "psi"}
